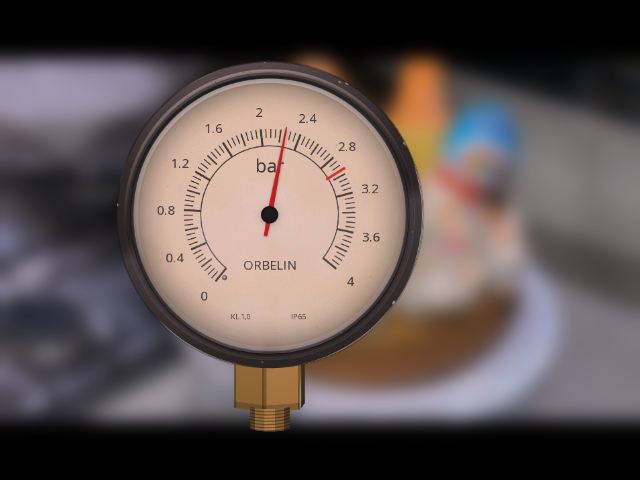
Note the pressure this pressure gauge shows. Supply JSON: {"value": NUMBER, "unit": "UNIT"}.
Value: {"value": 2.25, "unit": "bar"}
